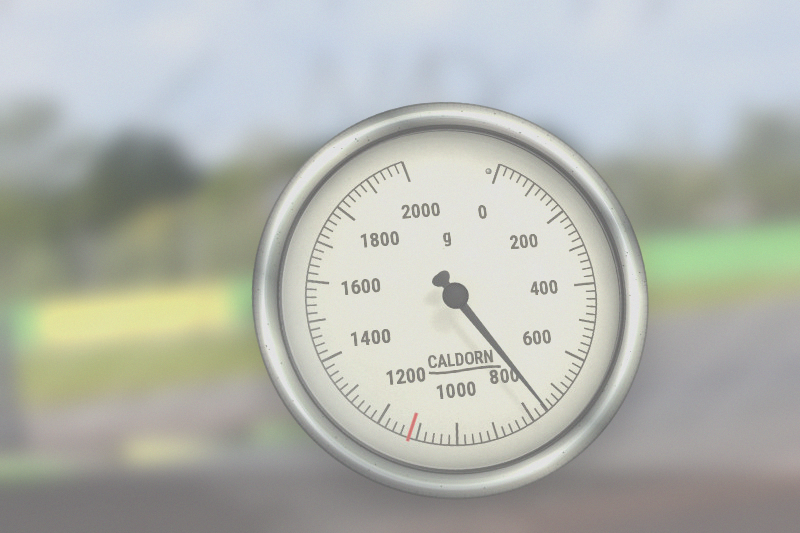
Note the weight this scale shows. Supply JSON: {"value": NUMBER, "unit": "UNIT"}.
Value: {"value": 760, "unit": "g"}
